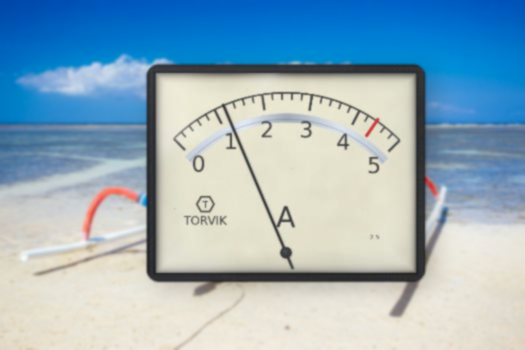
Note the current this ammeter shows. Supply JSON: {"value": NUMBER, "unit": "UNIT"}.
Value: {"value": 1.2, "unit": "A"}
